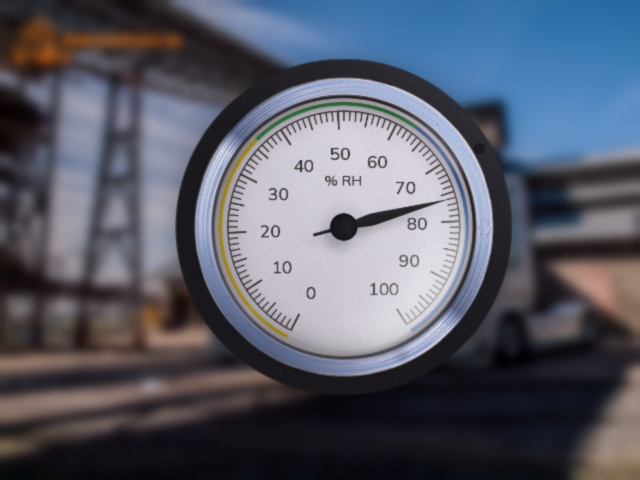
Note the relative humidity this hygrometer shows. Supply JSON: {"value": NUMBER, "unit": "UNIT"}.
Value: {"value": 76, "unit": "%"}
